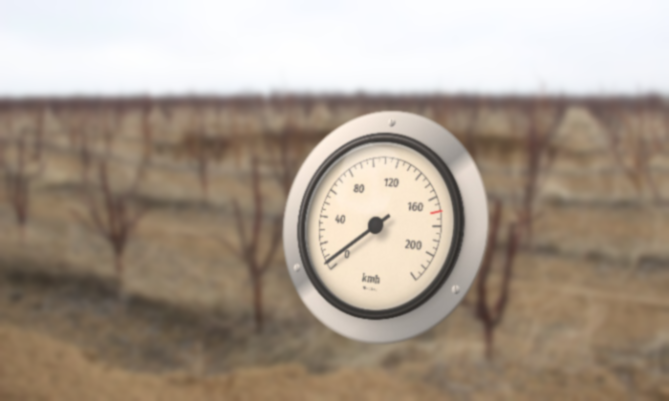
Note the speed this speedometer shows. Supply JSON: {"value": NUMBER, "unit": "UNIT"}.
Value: {"value": 5, "unit": "km/h"}
